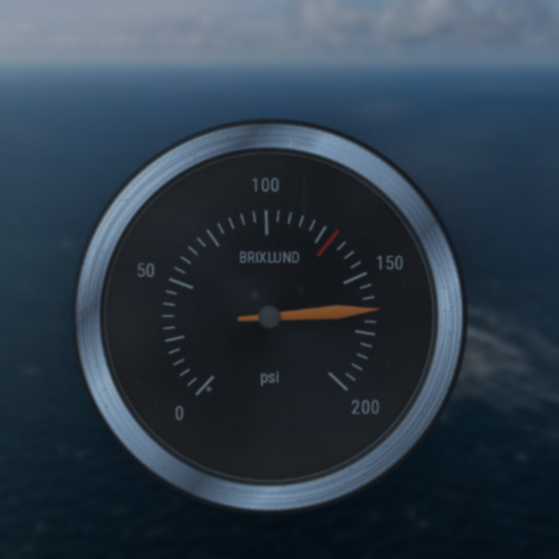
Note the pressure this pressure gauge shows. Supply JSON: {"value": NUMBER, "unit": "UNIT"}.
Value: {"value": 165, "unit": "psi"}
